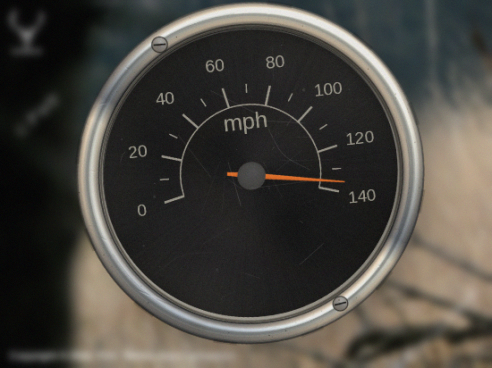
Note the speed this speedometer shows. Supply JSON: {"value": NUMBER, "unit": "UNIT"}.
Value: {"value": 135, "unit": "mph"}
